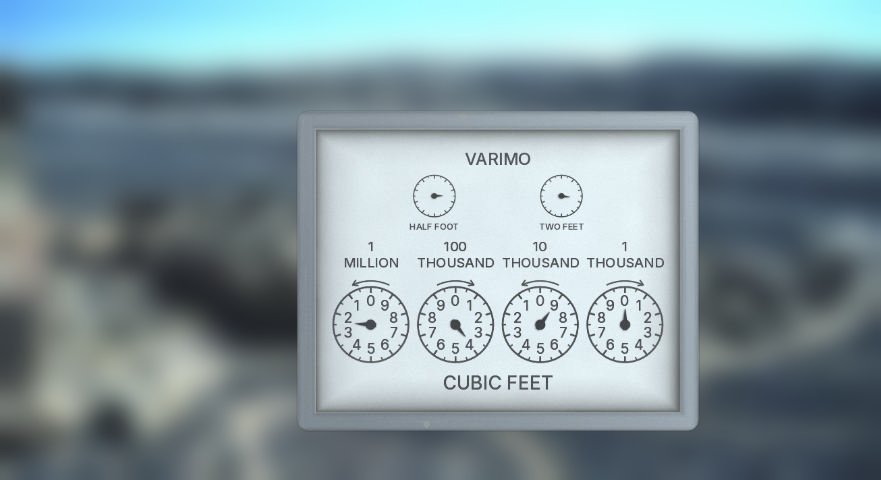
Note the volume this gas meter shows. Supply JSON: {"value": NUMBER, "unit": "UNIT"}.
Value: {"value": 239000, "unit": "ft³"}
